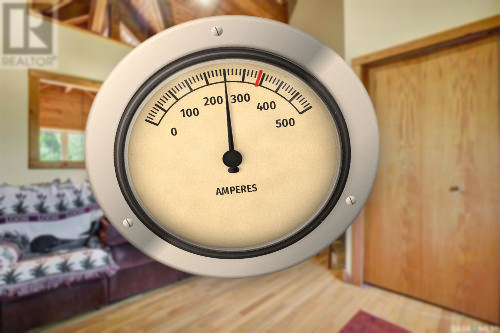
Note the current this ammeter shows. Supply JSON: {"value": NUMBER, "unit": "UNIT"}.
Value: {"value": 250, "unit": "A"}
